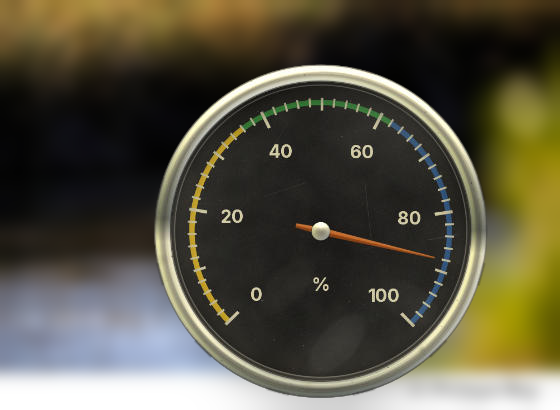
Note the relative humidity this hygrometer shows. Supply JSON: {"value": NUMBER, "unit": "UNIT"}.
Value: {"value": 88, "unit": "%"}
